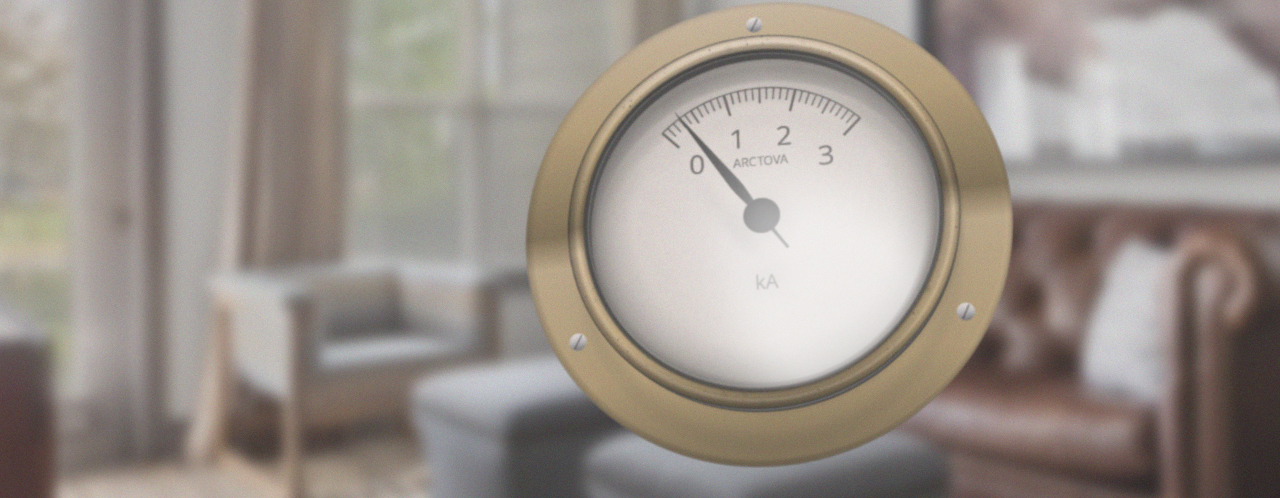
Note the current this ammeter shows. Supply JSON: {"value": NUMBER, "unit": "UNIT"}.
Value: {"value": 0.3, "unit": "kA"}
